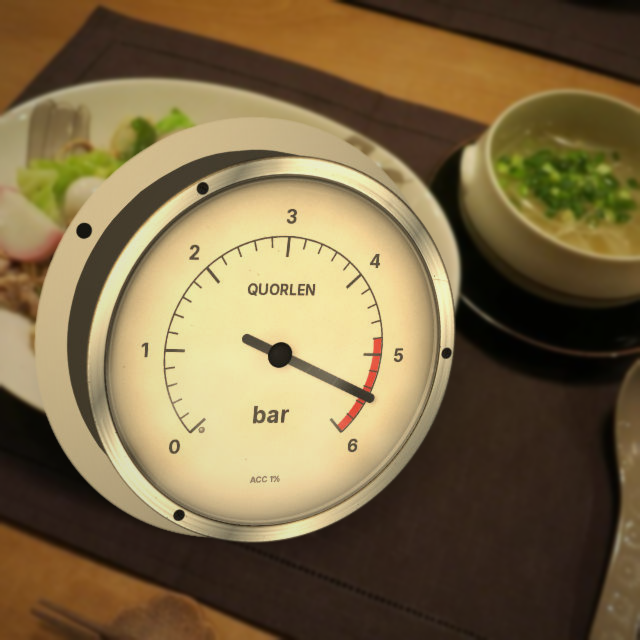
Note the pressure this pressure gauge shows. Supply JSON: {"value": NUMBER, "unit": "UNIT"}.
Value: {"value": 5.5, "unit": "bar"}
